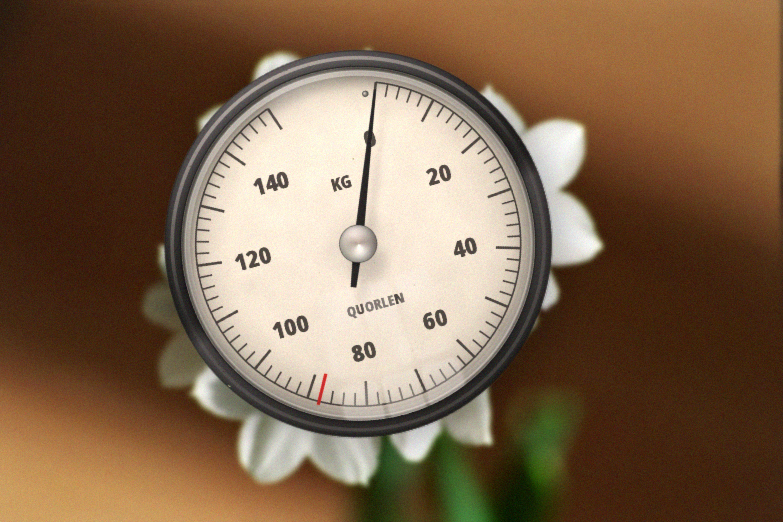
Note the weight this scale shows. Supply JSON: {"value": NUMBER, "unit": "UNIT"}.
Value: {"value": 0, "unit": "kg"}
